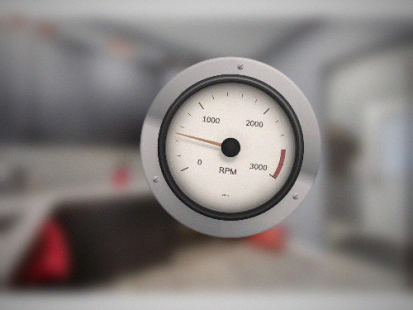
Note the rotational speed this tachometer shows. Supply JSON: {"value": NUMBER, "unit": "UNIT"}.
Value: {"value": 500, "unit": "rpm"}
